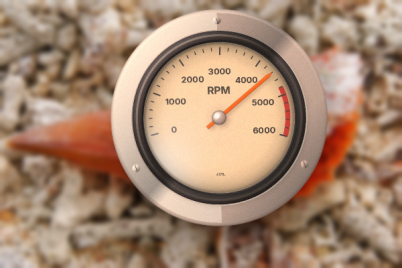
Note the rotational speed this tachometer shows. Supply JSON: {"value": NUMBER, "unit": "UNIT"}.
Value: {"value": 4400, "unit": "rpm"}
